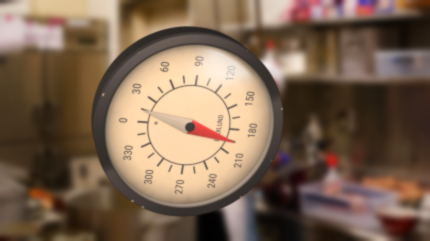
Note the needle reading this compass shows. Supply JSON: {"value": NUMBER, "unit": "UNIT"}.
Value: {"value": 195, "unit": "°"}
